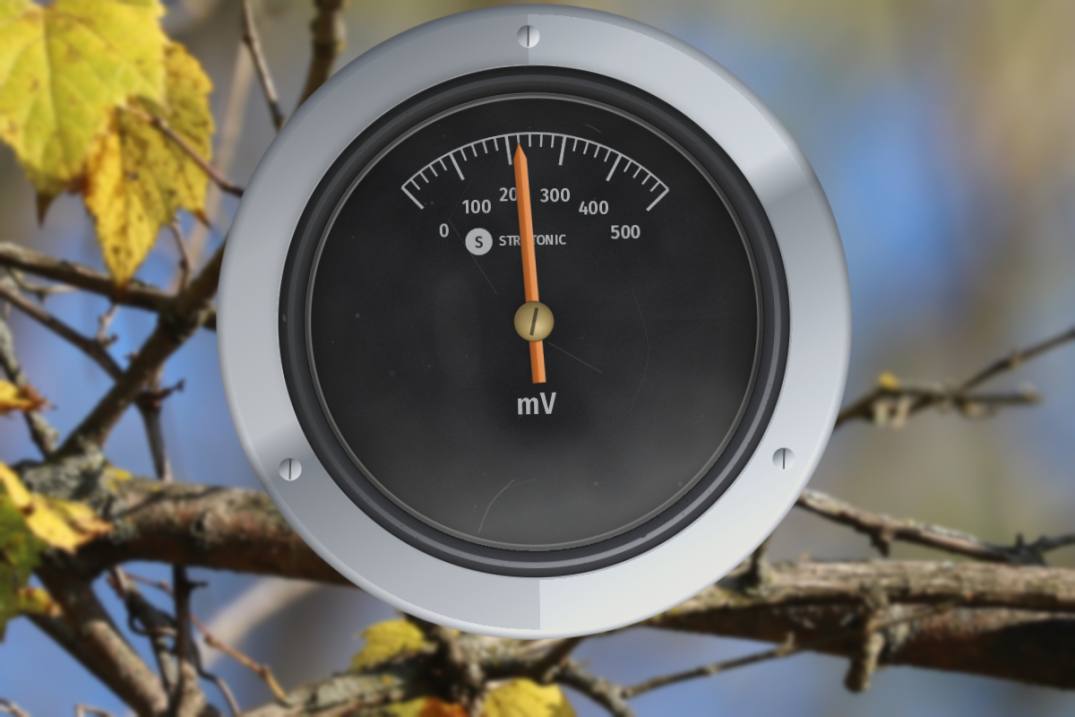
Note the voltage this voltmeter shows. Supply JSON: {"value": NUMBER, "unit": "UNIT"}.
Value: {"value": 220, "unit": "mV"}
